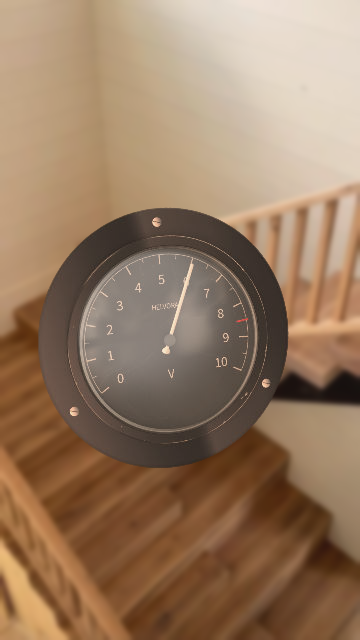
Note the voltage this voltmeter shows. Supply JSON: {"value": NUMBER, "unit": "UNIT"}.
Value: {"value": 6, "unit": "V"}
